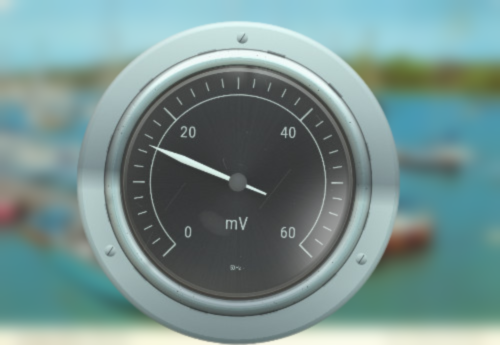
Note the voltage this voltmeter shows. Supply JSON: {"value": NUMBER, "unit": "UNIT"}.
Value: {"value": 15, "unit": "mV"}
